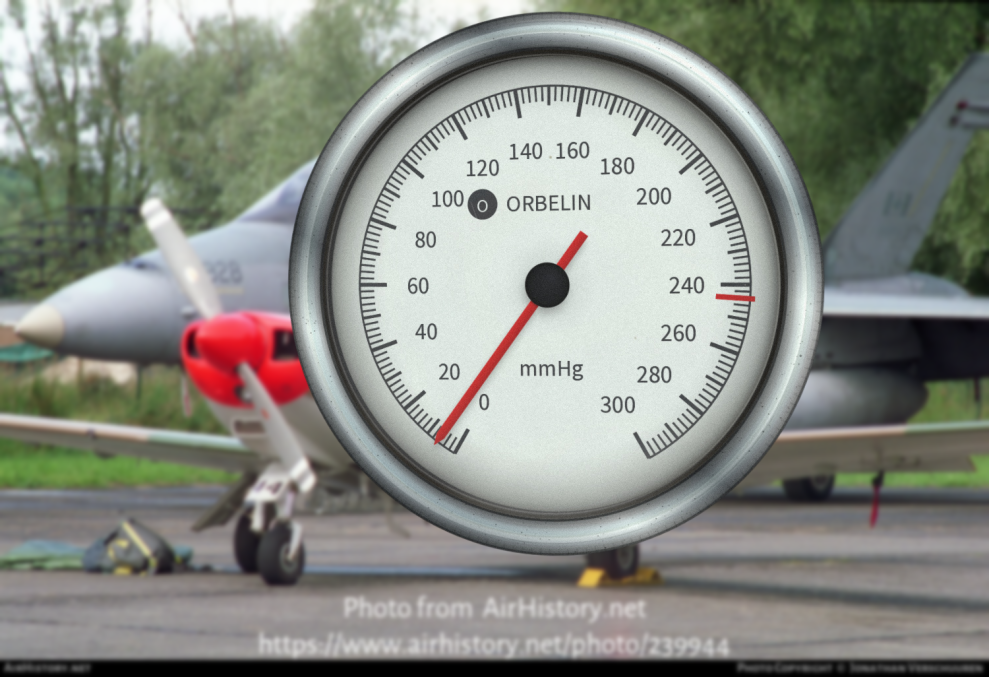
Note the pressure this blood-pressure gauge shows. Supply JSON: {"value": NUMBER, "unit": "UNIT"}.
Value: {"value": 6, "unit": "mmHg"}
